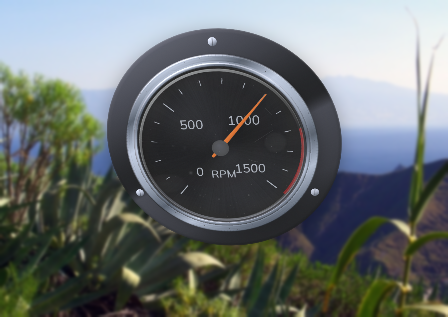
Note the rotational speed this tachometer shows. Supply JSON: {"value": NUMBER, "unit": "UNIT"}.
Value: {"value": 1000, "unit": "rpm"}
